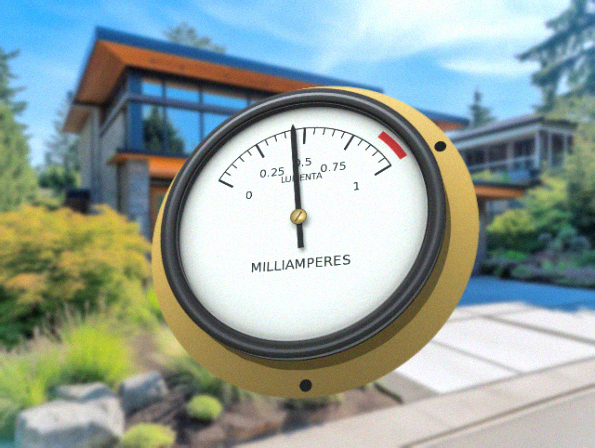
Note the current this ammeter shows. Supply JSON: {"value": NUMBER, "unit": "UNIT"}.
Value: {"value": 0.45, "unit": "mA"}
